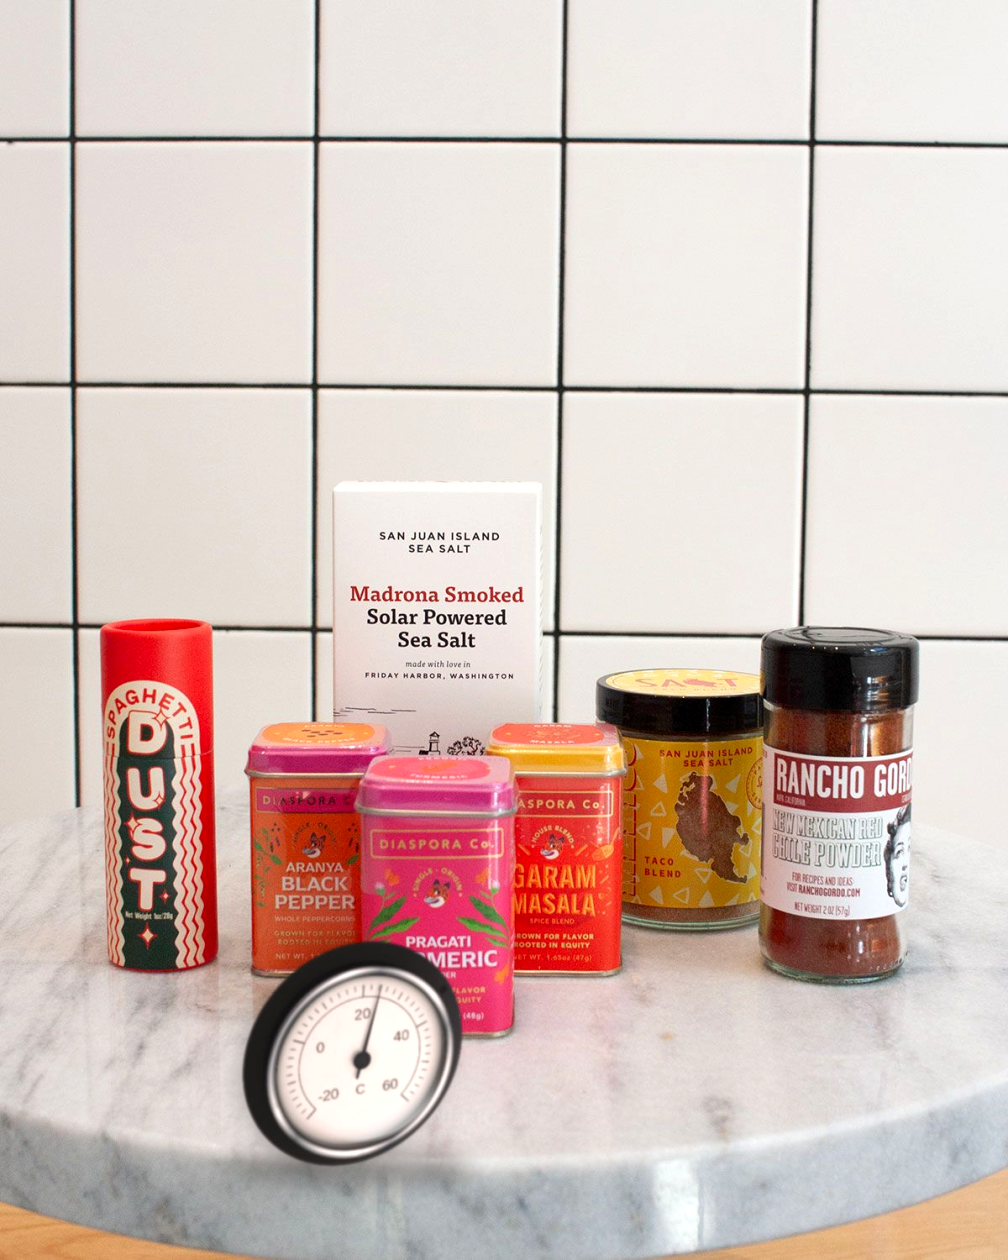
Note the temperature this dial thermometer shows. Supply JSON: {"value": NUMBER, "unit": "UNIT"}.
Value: {"value": 24, "unit": "°C"}
